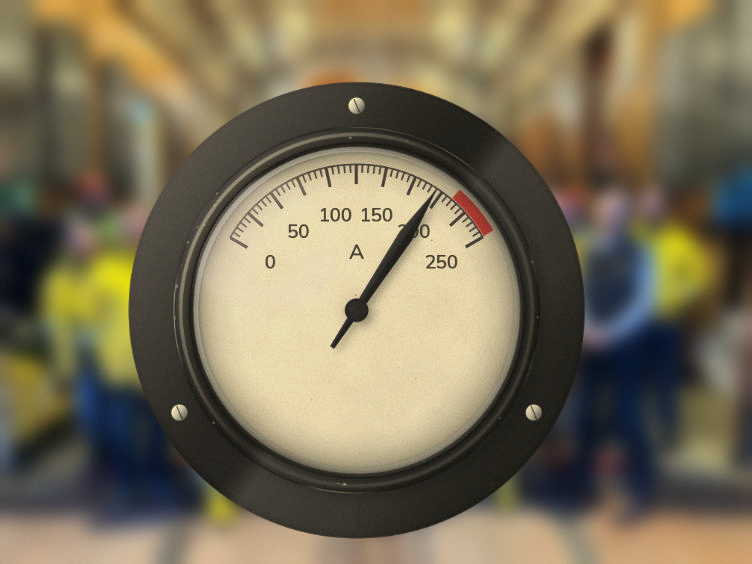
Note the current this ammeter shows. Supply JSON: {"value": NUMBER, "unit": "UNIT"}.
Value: {"value": 195, "unit": "A"}
